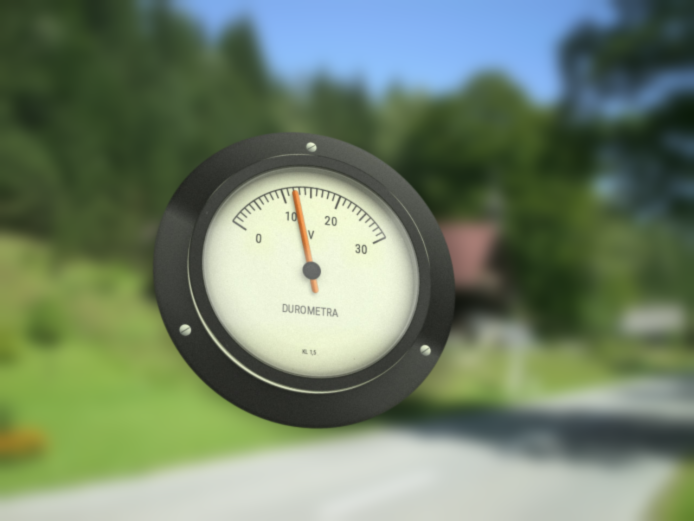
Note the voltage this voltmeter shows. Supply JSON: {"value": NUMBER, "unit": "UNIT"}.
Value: {"value": 12, "unit": "V"}
